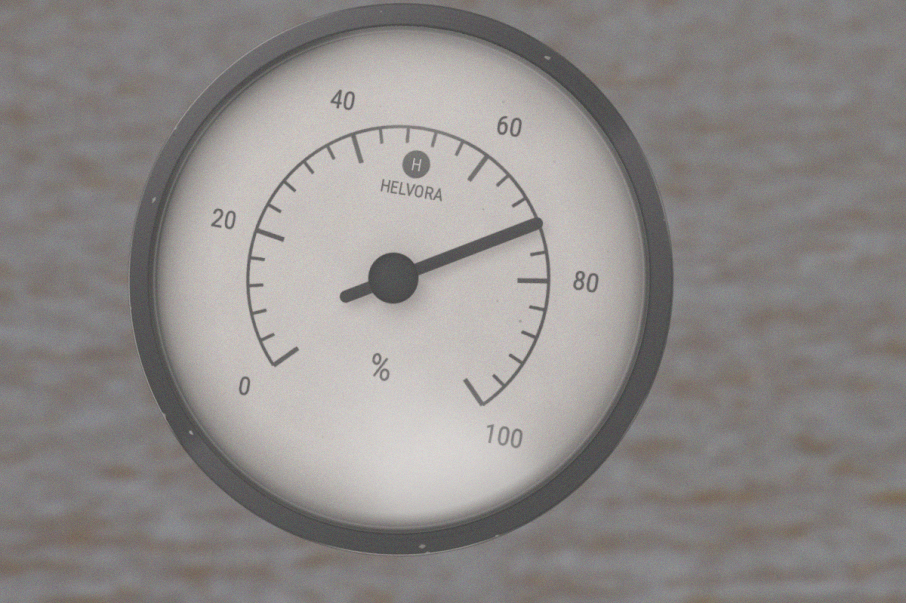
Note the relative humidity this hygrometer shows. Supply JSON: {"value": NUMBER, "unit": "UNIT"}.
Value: {"value": 72, "unit": "%"}
